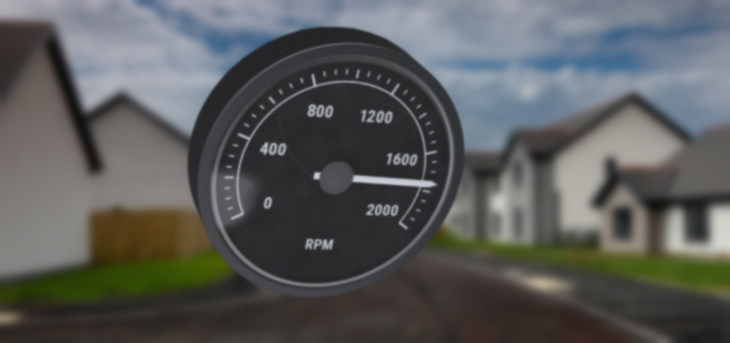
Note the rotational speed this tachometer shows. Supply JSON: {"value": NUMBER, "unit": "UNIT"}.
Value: {"value": 1750, "unit": "rpm"}
